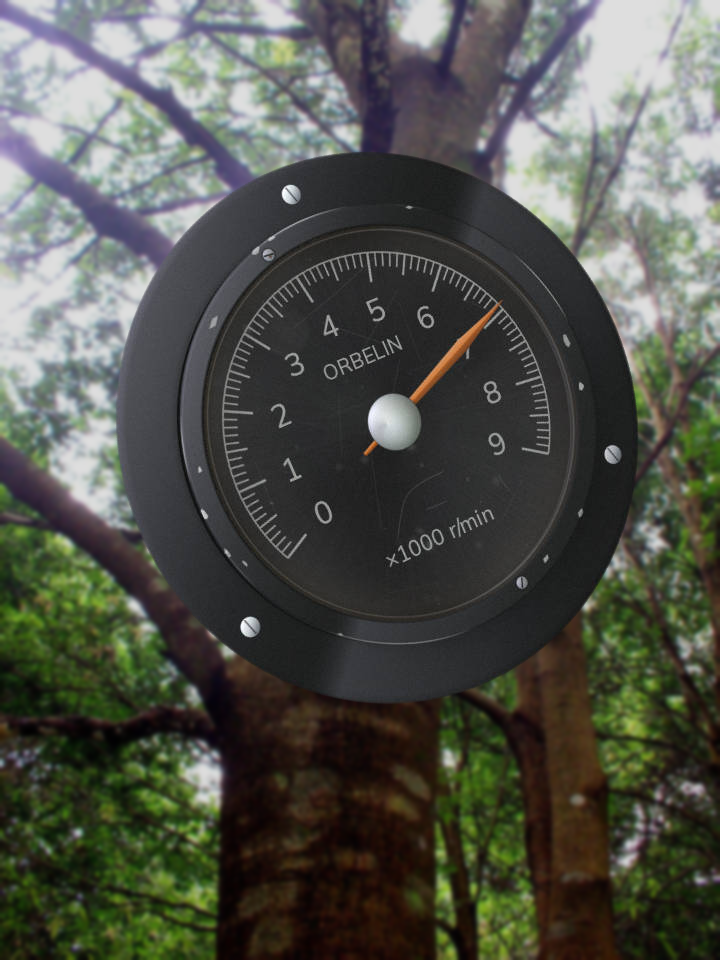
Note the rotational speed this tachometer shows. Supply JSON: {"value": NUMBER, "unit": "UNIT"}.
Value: {"value": 6900, "unit": "rpm"}
